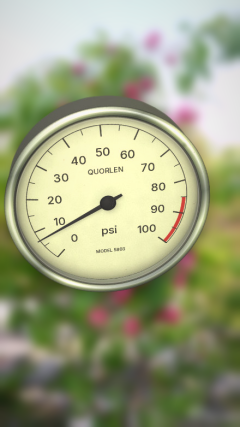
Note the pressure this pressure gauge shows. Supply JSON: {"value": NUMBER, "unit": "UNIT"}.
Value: {"value": 7.5, "unit": "psi"}
